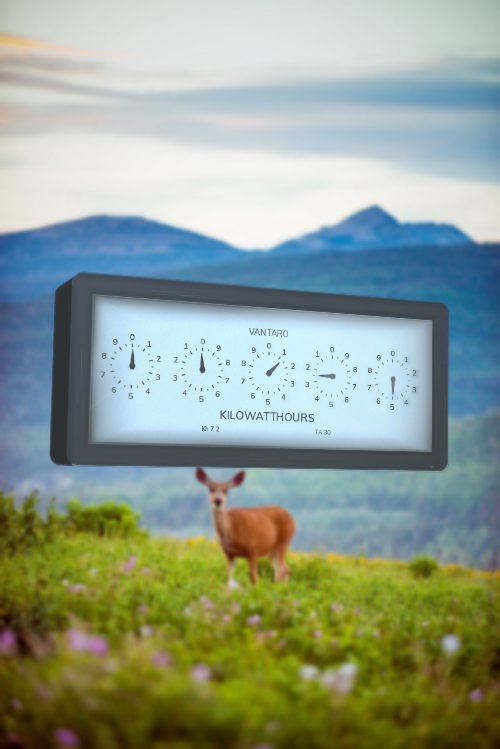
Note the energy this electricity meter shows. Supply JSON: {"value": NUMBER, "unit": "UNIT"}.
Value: {"value": 125, "unit": "kWh"}
